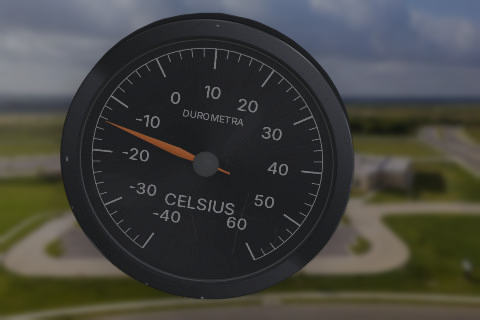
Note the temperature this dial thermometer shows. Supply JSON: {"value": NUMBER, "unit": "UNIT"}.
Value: {"value": -14, "unit": "°C"}
